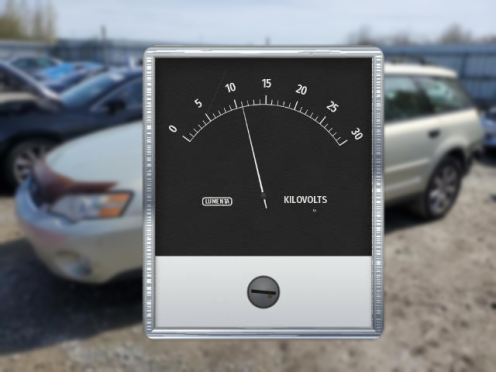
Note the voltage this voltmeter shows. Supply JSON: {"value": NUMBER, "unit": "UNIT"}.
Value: {"value": 11, "unit": "kV"}
